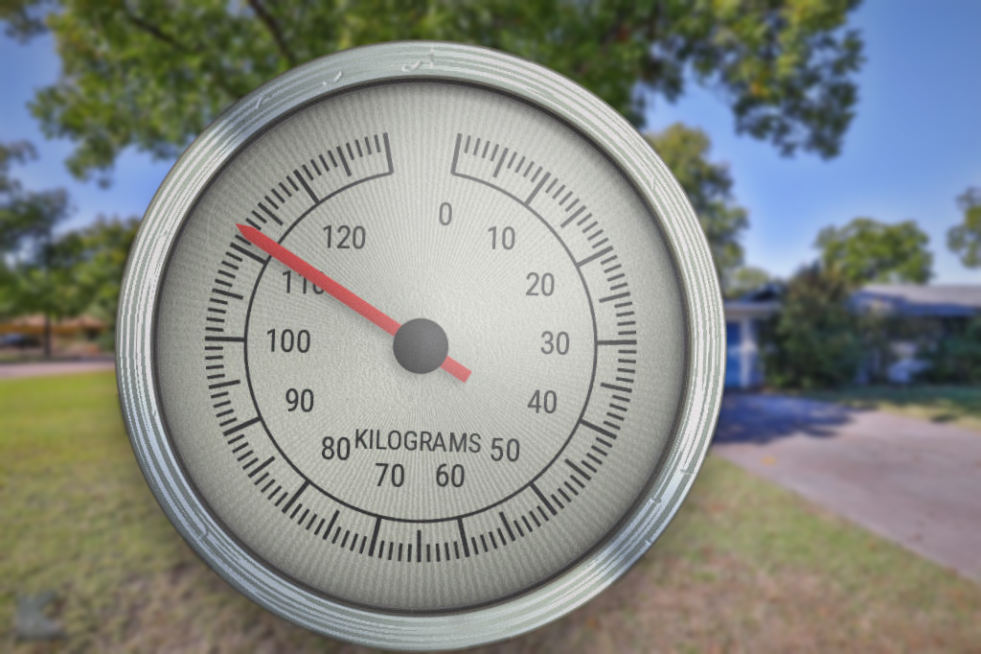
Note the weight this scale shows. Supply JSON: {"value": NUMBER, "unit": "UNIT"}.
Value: {"value": 112, "unit": "kg"}
